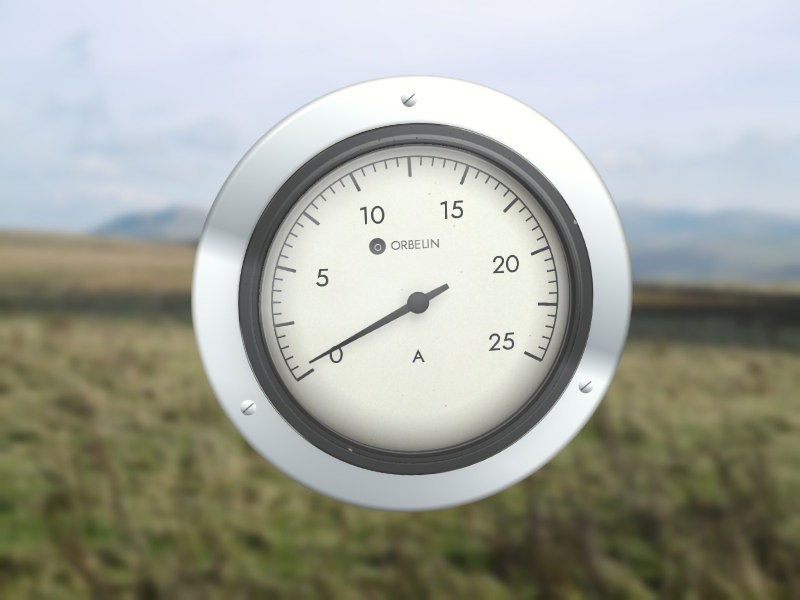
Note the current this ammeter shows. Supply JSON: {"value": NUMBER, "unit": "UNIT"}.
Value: {"value": 0.5, "unit": "A"}
